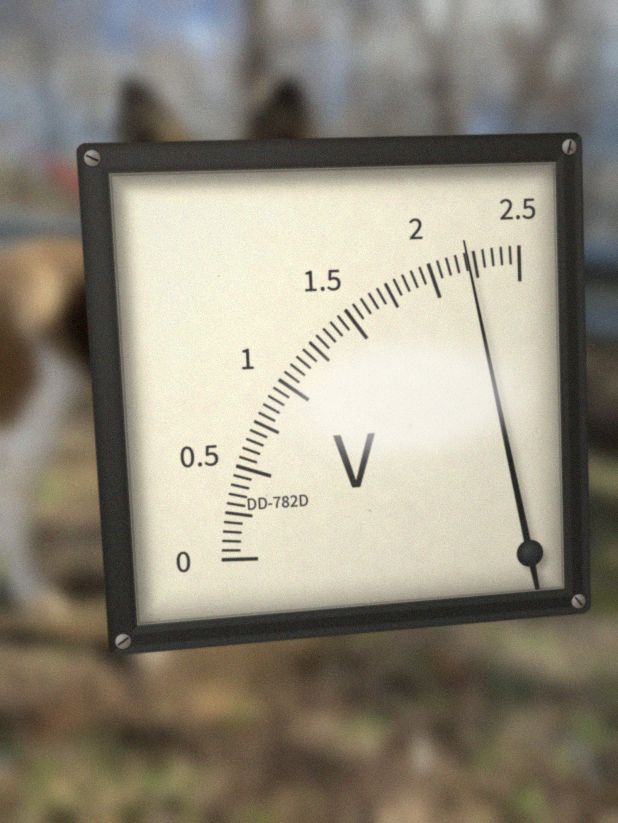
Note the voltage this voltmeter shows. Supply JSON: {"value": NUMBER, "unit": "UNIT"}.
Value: {"value": 2.2, "unit": "V"}
